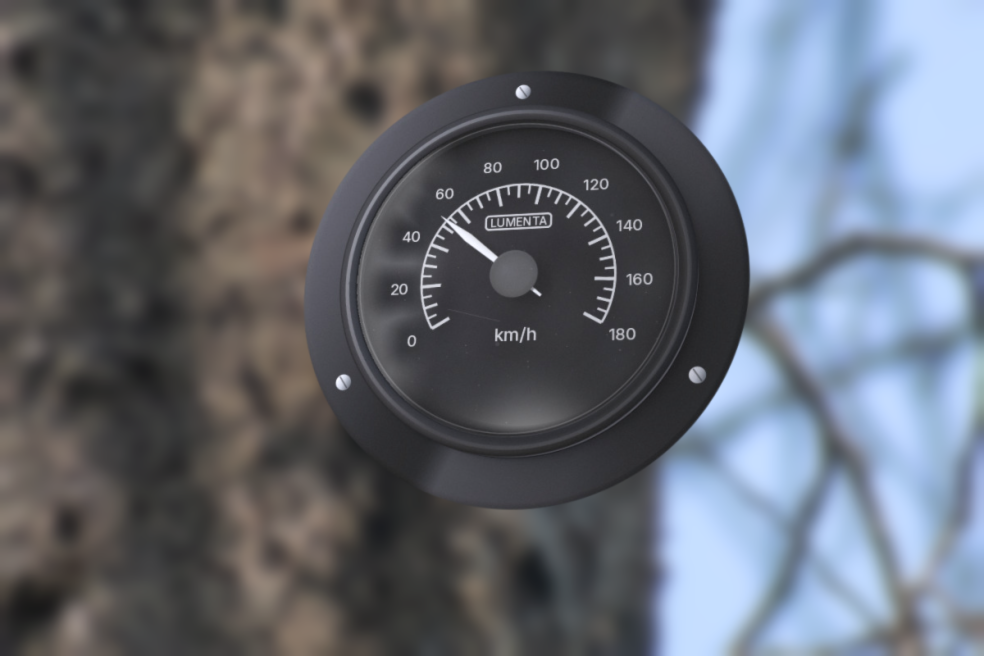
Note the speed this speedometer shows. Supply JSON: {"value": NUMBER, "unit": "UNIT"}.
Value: {"value": 52.5, "unit": "km/h"}
